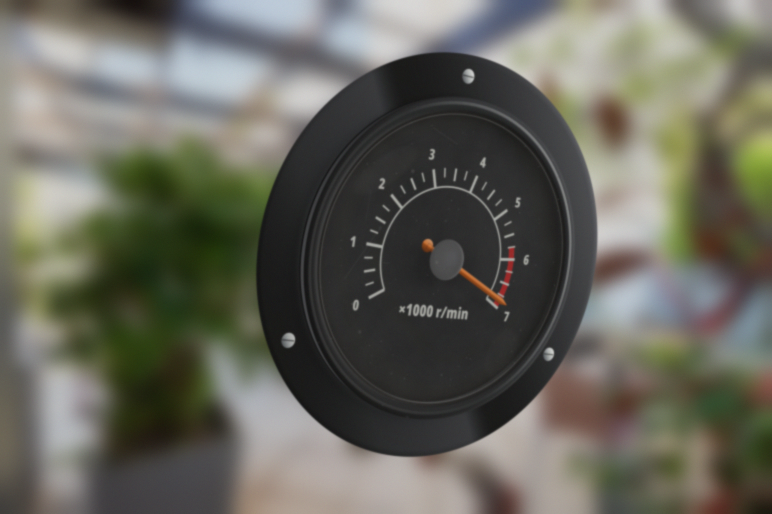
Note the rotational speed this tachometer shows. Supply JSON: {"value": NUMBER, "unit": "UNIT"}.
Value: {"value": 6875, "unit": "rpm"}
